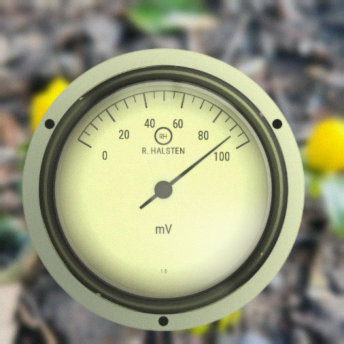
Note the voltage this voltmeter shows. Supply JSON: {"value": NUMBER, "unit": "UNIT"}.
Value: {"value": 92.5, "unit": "mV"}
